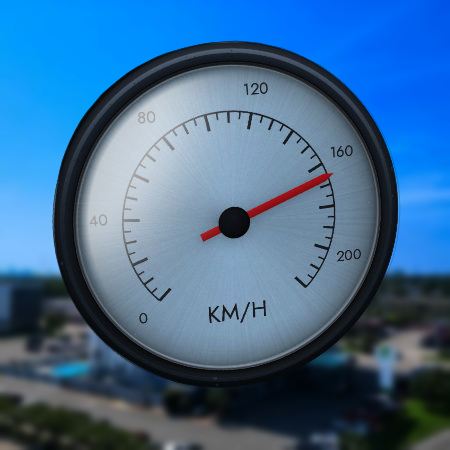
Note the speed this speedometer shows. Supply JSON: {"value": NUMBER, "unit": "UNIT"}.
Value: {"value": 165, "unit": "km/h"}
